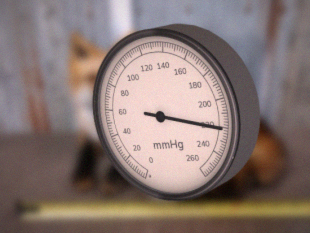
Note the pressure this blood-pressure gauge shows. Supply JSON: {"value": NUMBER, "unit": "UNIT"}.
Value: {"value": 220, "unit": "mmHg"}
